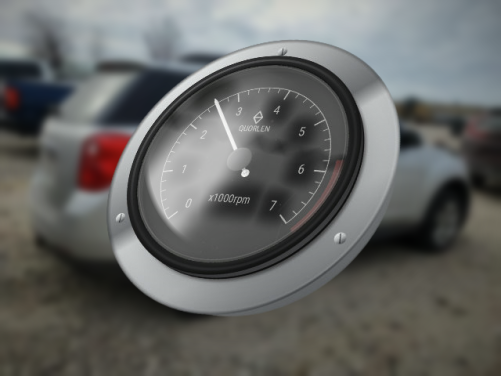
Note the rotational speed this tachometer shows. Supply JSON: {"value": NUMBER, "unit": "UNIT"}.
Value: {"value": 2600, "unit": "rpm"}
